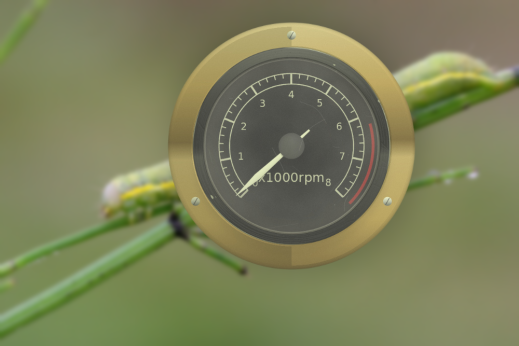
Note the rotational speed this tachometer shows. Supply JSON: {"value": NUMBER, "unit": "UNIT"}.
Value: {"value": 100, "unit": "rpm"}
